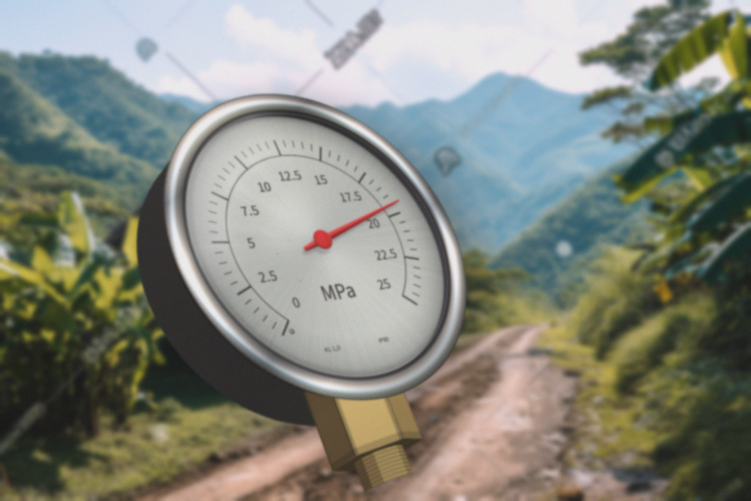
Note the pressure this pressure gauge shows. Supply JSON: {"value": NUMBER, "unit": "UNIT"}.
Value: {"value": 19.5, "unit": "MPa"}
